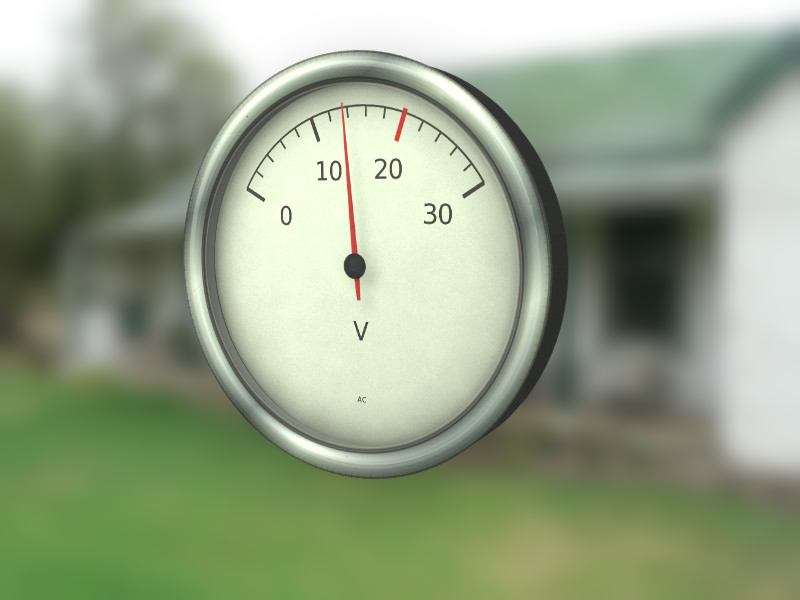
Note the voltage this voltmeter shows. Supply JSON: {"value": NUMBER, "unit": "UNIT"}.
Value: {"value": 14, "unit": "V"}
